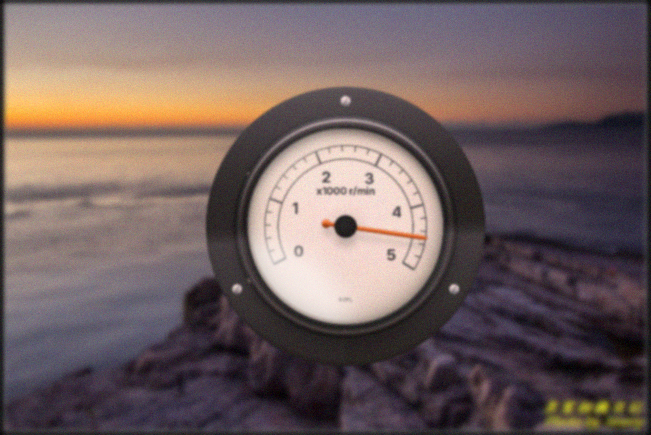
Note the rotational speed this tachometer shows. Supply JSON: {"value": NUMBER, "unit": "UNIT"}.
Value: {"value": 4500, "unit": "rpm"}
